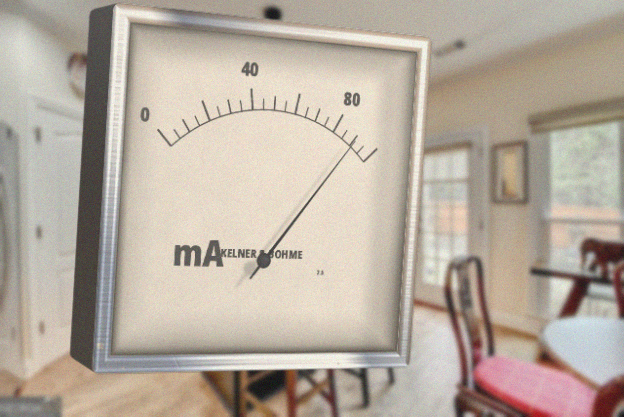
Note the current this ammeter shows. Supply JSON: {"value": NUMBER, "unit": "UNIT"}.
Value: {"value": 90, "unit": "mA"}
